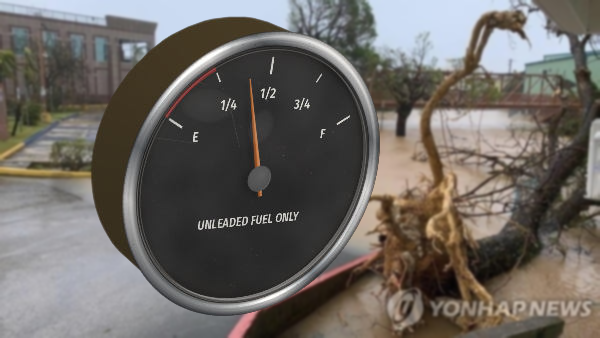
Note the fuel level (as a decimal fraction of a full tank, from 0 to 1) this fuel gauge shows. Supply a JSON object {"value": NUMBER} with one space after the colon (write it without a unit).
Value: {"value": 0.375}
